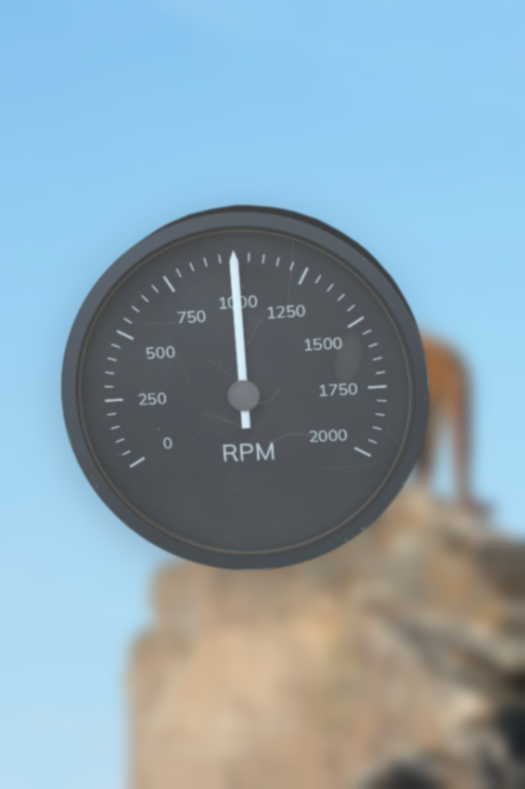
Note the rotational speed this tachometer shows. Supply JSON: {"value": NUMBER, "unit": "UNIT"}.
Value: {"value": 1000, "unit": "rpm"}
